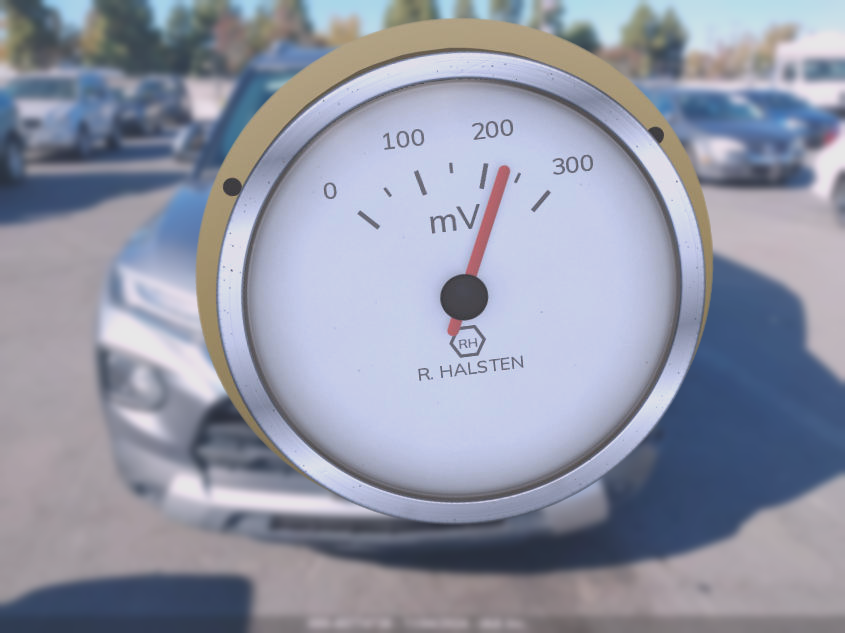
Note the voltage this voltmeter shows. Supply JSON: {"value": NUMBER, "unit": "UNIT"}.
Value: {"value": 225, "unit": "mV"}
